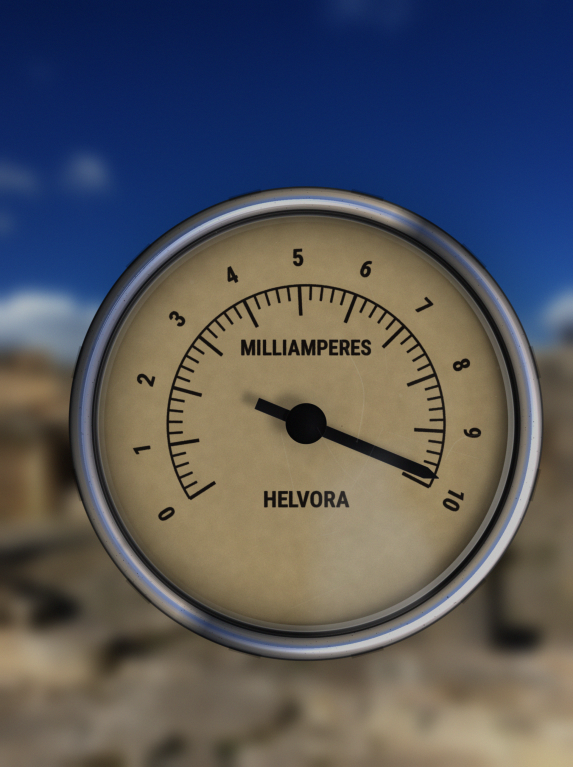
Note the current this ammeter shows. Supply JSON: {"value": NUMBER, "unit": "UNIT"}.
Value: {"value": 9.8, "unit": "mA"}
